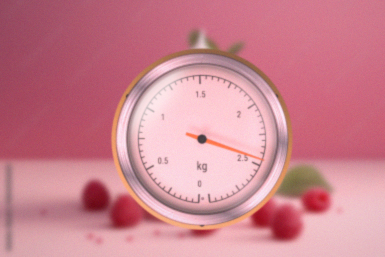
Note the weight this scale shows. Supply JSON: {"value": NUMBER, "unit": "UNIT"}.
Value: {"value": 2.45, "unit": "kg"}
